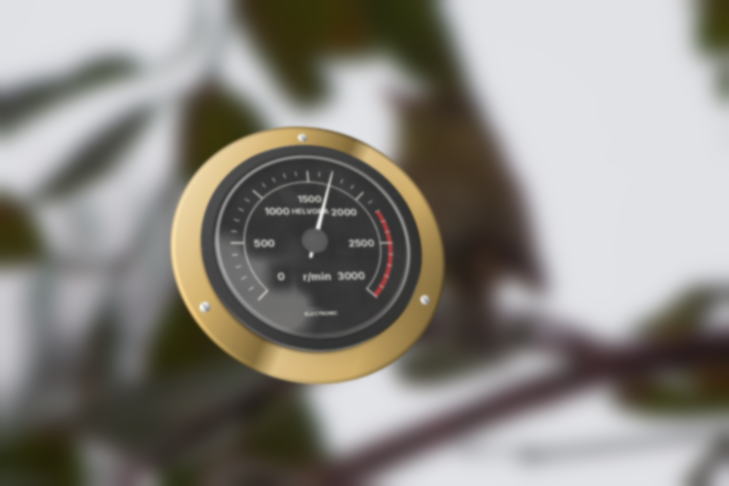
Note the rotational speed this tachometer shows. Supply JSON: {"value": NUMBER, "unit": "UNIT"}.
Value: {"value": 1700, "unit": "rpm"}
